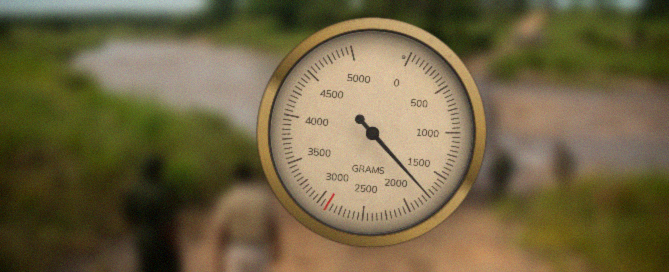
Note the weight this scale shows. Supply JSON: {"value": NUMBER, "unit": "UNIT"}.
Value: {"value": 1750, "unit": "g"}
